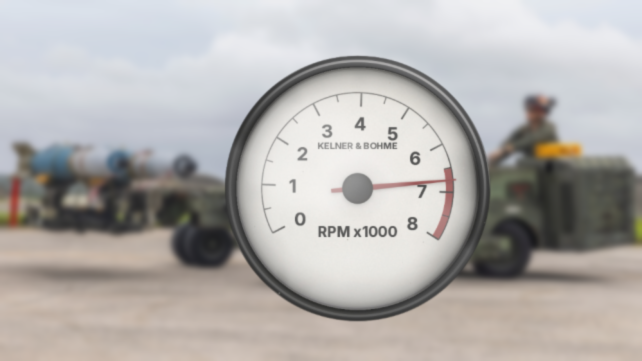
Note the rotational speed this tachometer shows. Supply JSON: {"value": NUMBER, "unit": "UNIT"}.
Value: {"value": 6750, "unit": "rpm"}
